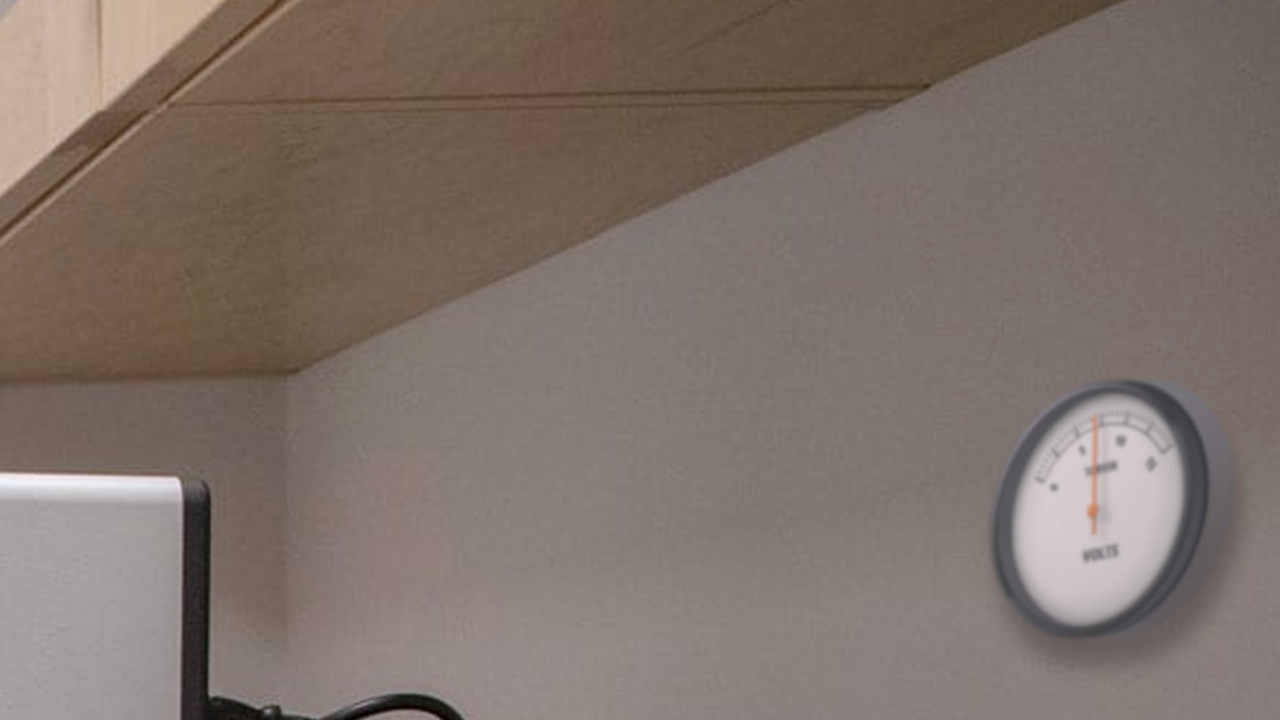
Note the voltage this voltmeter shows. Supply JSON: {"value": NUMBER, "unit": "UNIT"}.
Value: {"value": 7.5, "unit": "V"}
